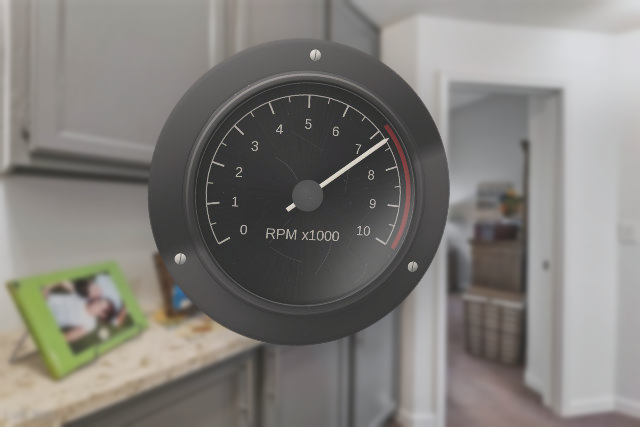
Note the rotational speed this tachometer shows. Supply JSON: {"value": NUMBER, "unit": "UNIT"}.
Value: {"value": 7250, "unit": "rpm"}
